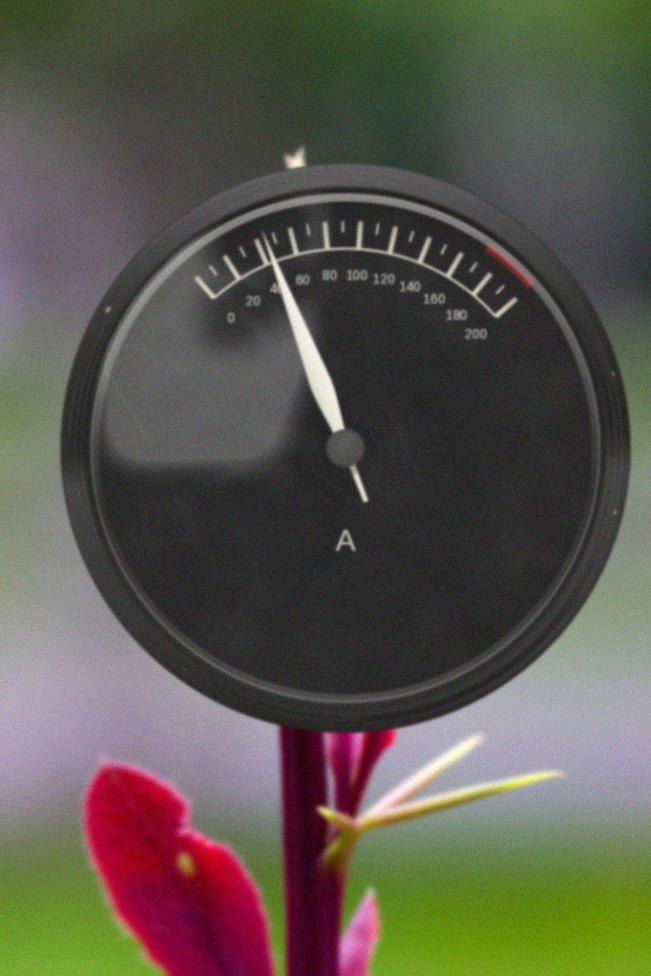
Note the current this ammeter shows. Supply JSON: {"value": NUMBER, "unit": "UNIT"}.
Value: {"value": 45, "unit": "A"}
